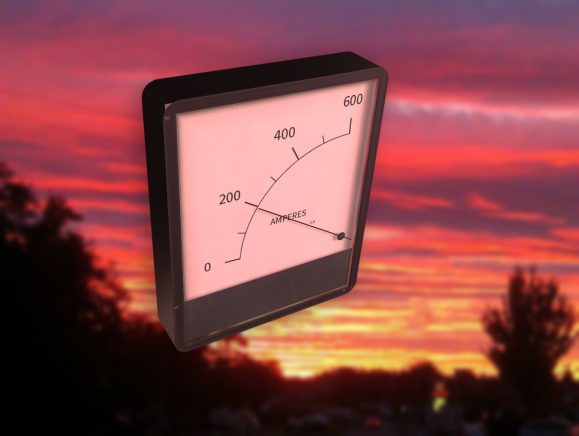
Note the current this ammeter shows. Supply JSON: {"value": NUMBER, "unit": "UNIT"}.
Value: {"value": 200, "unit": "A"}
